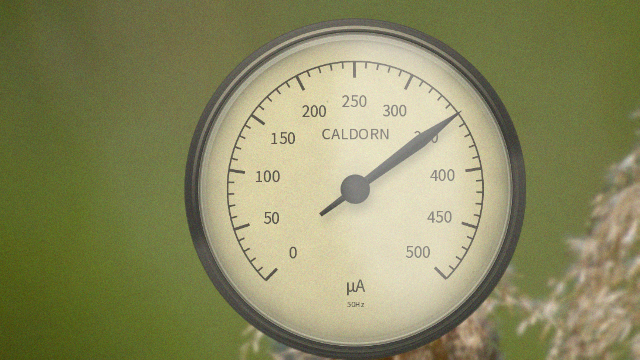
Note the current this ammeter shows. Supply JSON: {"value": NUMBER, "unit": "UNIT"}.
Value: {"value": 350, "unit": "µA"}
